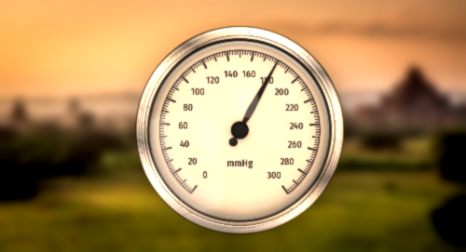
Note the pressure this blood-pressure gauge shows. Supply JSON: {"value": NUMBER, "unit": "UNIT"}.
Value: {"value": 180, "unit": "mmHg"}
